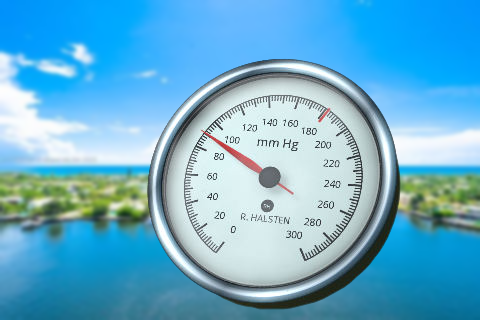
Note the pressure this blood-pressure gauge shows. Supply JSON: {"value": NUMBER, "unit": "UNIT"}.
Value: {"value": 90, "unit": "mmHg"}
